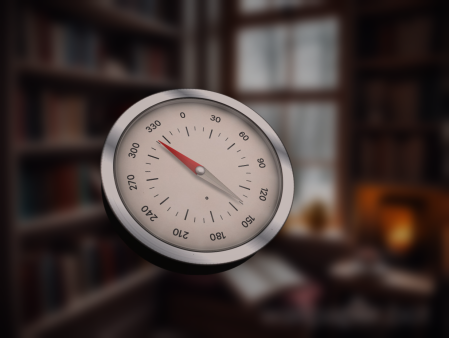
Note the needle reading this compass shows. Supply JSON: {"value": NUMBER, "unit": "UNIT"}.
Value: {"value": 320, "unit": "°"}
